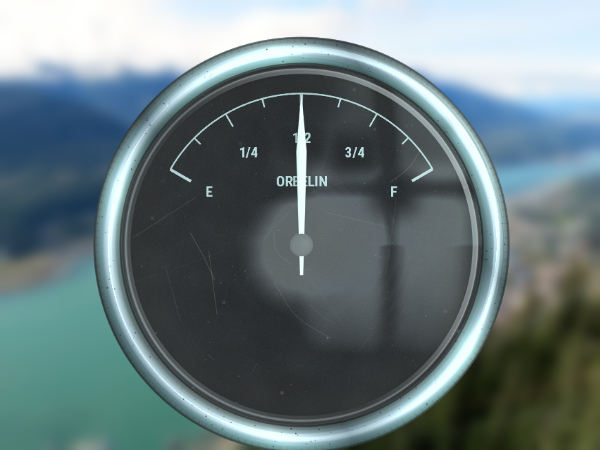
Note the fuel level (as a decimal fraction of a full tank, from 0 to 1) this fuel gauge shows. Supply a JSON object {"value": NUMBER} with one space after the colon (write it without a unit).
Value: {"value": 0.5}
